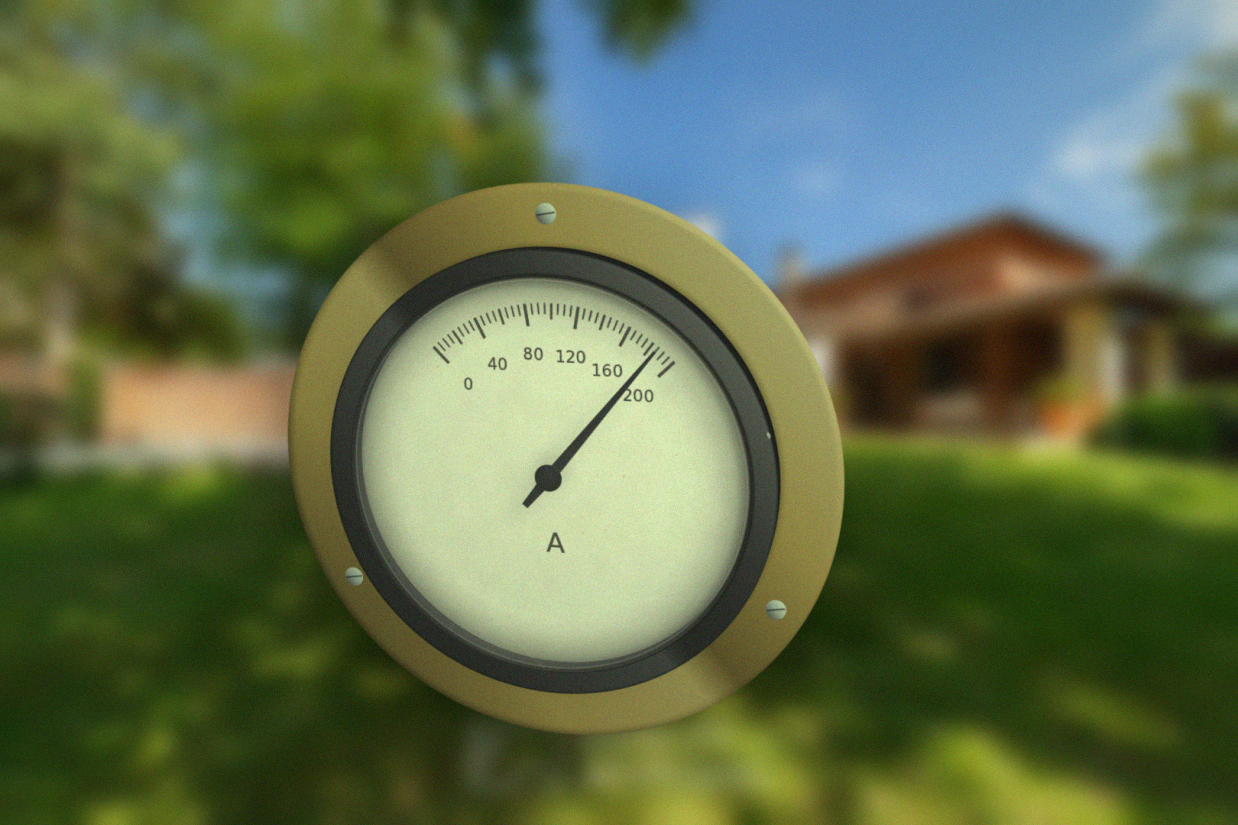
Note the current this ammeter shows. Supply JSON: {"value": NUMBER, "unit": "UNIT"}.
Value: {"value": 185, "unit": "A"}
